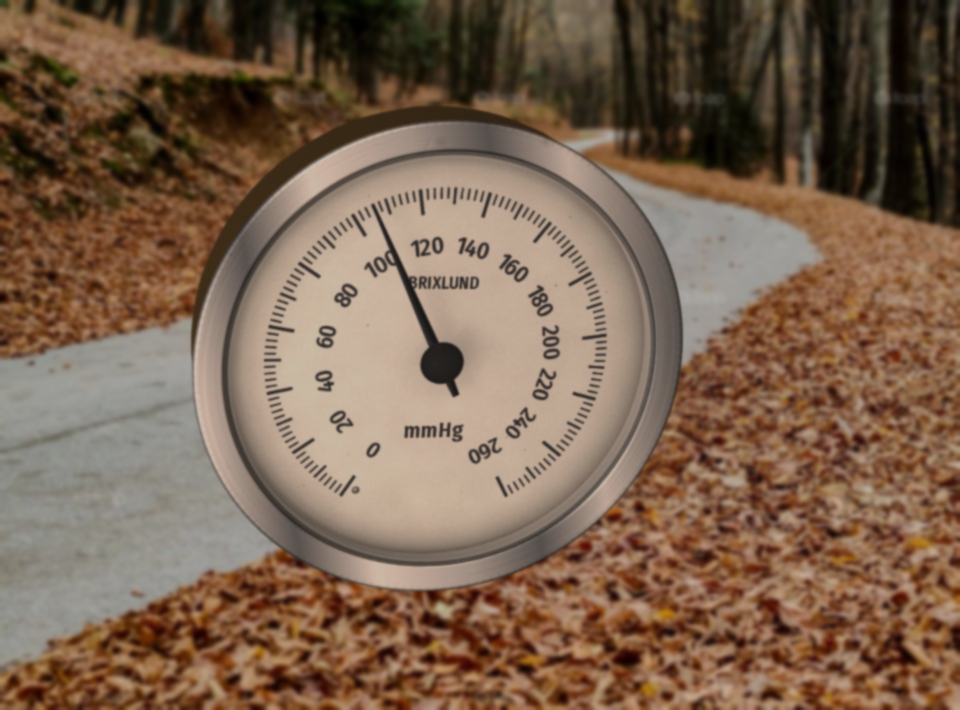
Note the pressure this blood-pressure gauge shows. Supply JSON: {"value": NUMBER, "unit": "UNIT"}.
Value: {"value": 106, "unit": "mmHg"}
